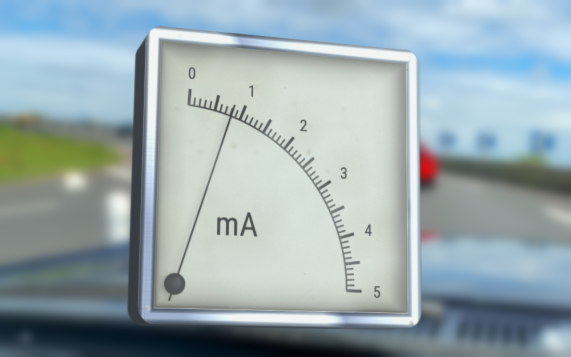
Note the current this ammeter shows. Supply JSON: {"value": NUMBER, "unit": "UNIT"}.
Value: {"value": 0.8, "unit": "mA"}
